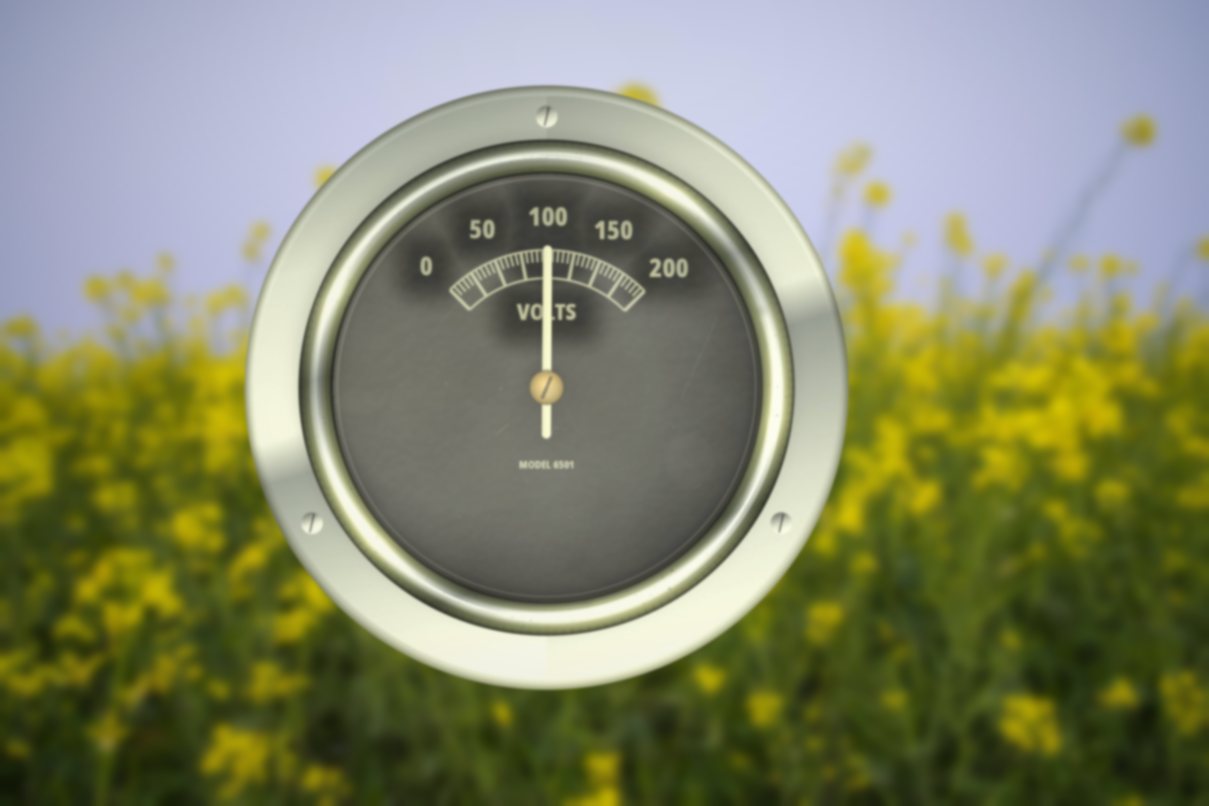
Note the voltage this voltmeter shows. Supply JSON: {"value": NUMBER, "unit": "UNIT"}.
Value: {"value": 100, "unit": "V"}
